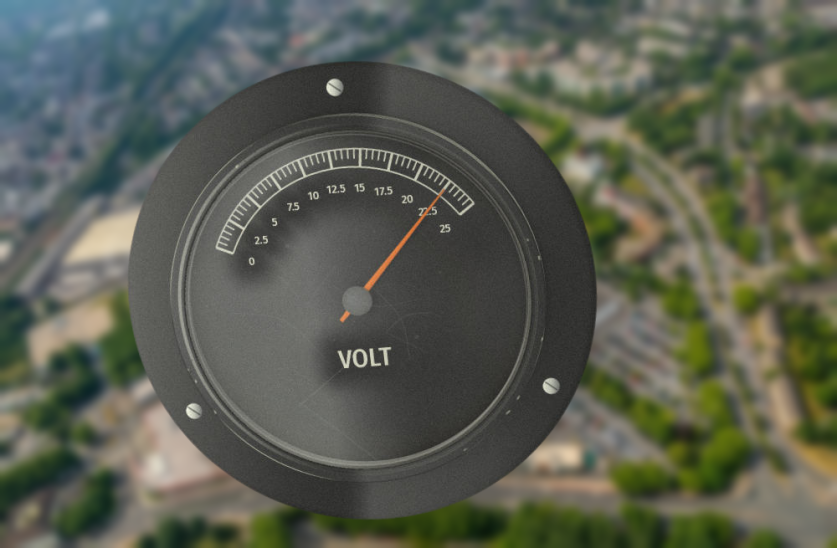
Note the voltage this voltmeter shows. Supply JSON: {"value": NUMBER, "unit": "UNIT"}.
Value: {"value": 22.5, "unit": "V"}
